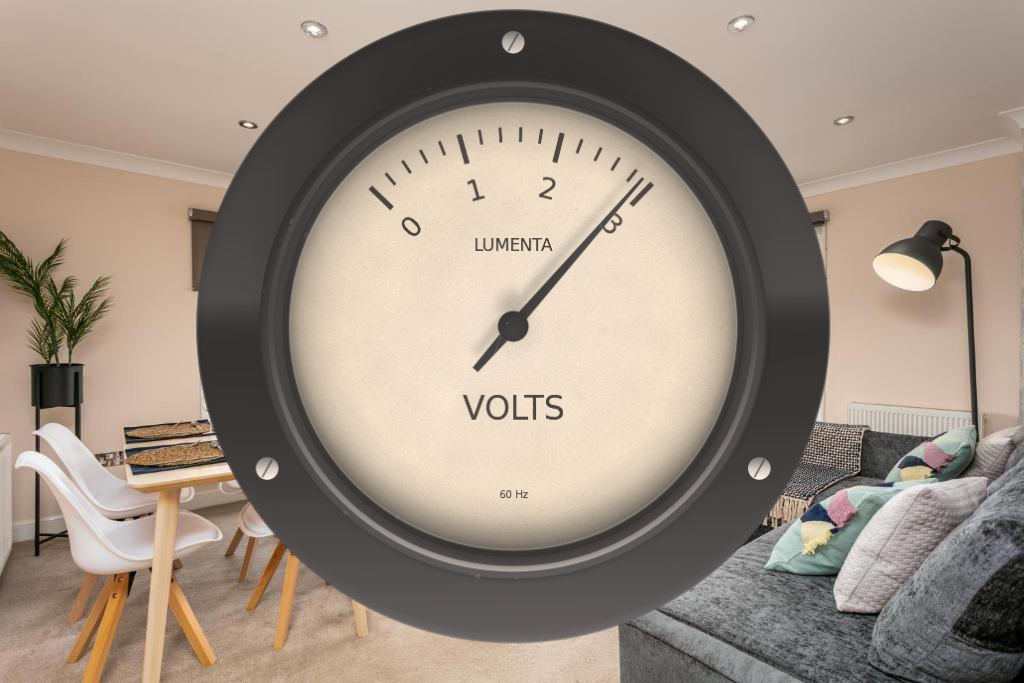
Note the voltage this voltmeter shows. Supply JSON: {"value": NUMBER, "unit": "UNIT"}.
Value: {"value": 2.9, "unit": "V"}
